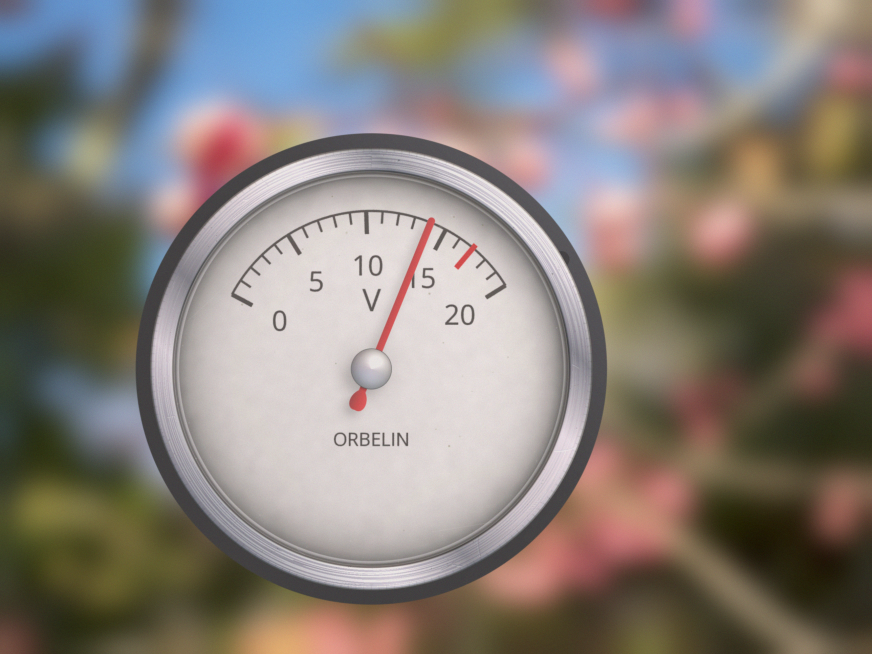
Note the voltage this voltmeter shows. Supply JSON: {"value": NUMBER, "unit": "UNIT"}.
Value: {"value": 14, "unit": "V"}
